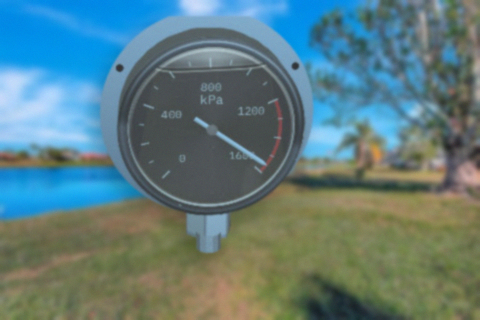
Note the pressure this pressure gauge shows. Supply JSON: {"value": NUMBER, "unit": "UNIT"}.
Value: {"value": 1550, "unit": "kPa"}
